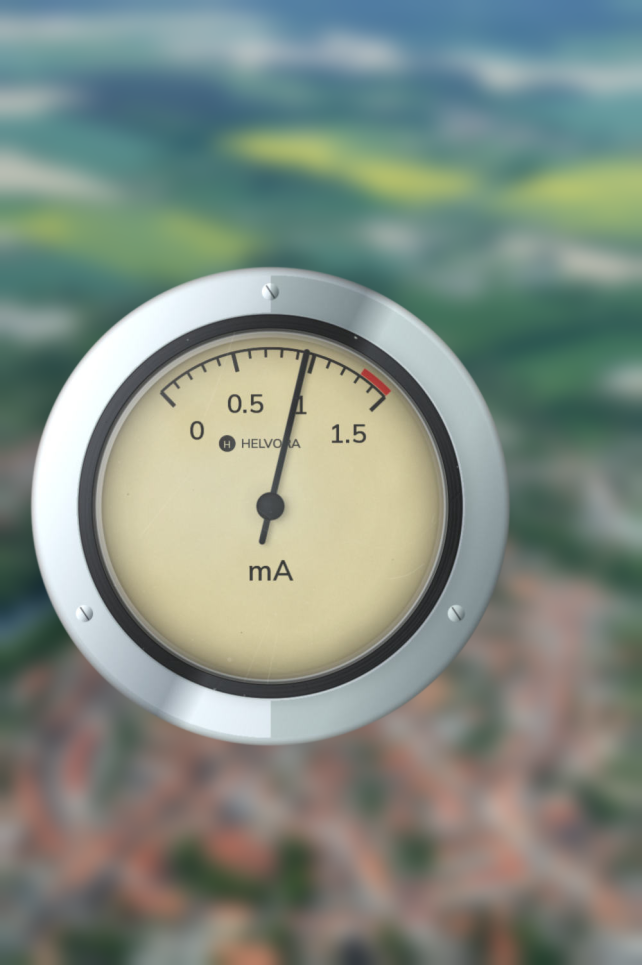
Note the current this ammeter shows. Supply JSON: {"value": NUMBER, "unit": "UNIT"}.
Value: {"value": 0.95, "unit": "mA"}
